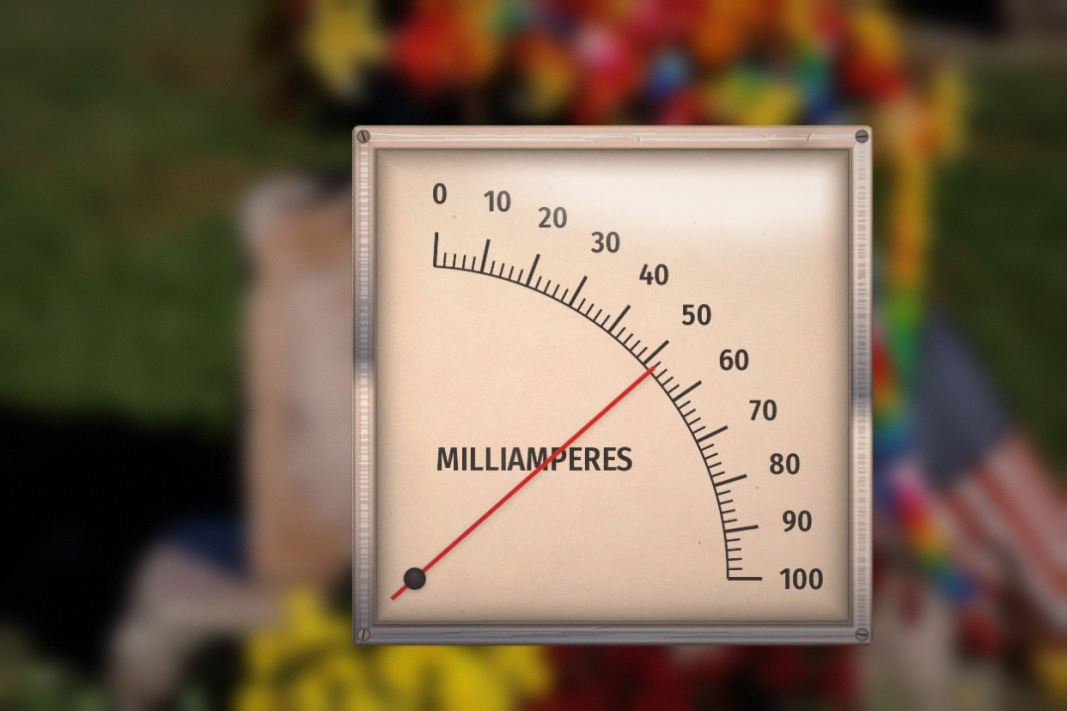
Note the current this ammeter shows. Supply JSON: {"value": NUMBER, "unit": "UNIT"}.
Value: {"value": 52, "unit": "mA"}
